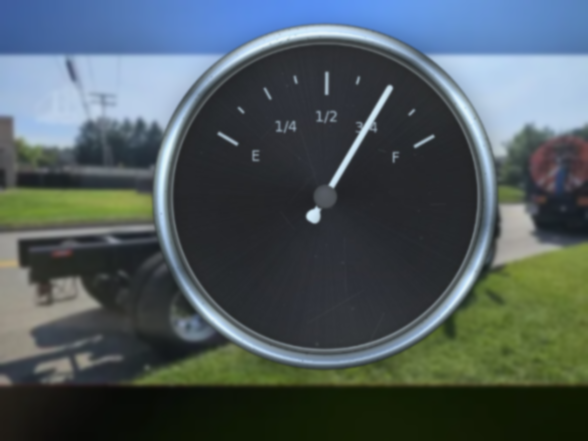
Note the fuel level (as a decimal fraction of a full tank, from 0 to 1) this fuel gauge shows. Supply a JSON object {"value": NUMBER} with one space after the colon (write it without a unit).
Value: {"value": 0.75}
